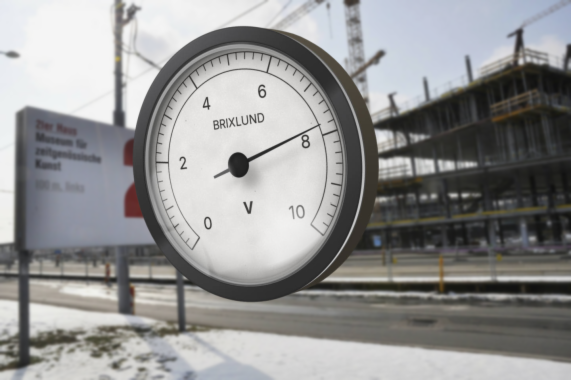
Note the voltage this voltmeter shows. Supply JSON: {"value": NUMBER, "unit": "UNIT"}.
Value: {"value": 7.8, "unit": "V"}
